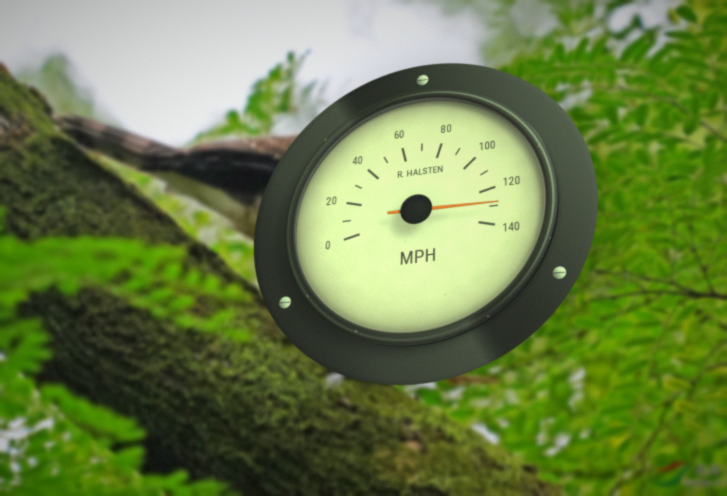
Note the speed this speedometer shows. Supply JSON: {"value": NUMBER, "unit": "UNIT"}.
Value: {"value": 130, "unit": "mph"}
